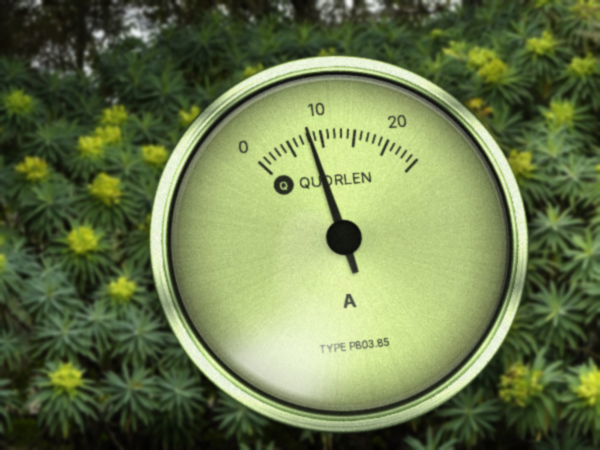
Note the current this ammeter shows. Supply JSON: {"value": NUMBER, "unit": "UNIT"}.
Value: {"value": 8, "unit": "A"}
